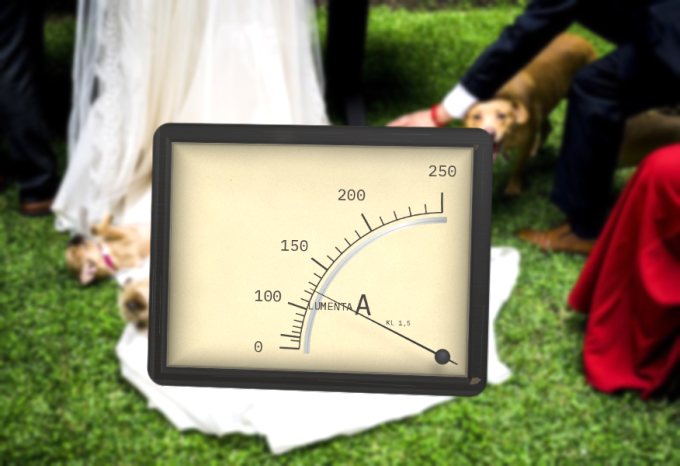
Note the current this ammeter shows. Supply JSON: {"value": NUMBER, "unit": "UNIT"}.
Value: {"value": 125, "unit": "A"}
